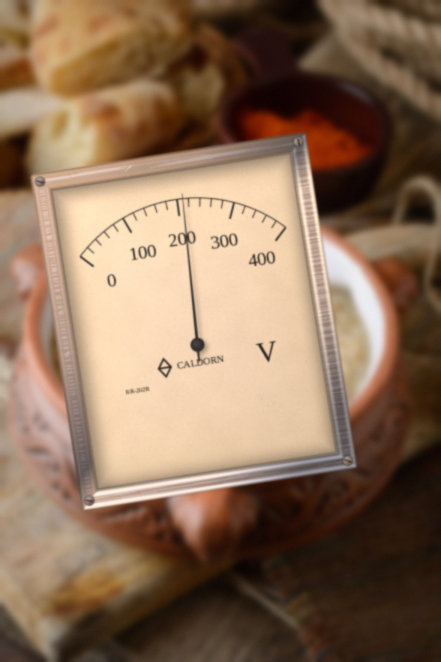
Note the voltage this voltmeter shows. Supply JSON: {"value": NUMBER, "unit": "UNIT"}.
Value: {"value": 210, "unit": "V"}
